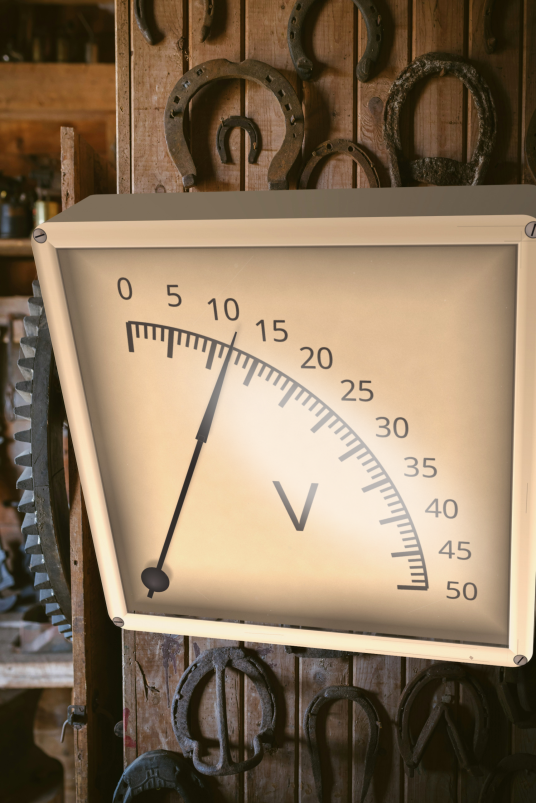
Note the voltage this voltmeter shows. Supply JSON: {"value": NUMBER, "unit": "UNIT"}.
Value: {"value": 12, "unit": "V"}
